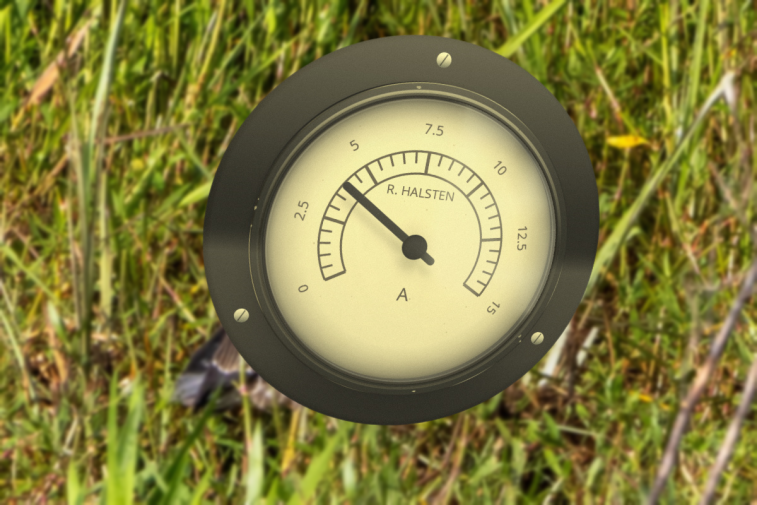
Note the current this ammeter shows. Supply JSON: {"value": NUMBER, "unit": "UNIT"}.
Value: {"value": 4, "unit": "A"}
